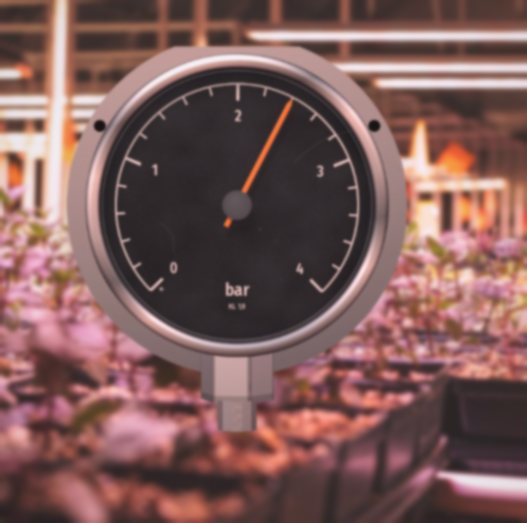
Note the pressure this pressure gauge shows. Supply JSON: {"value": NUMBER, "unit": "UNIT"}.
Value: {"value": 2.4, "unit": "bar"}
